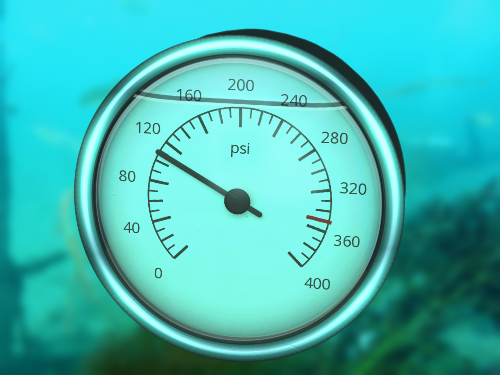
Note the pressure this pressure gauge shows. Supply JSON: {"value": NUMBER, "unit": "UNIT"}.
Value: {"value": 110, "unit": "psi"}
